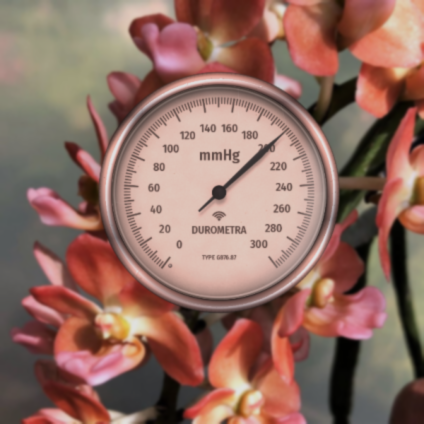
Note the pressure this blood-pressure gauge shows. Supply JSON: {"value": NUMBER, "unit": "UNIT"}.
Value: {"value": 200, "unit": "mmHg"}
